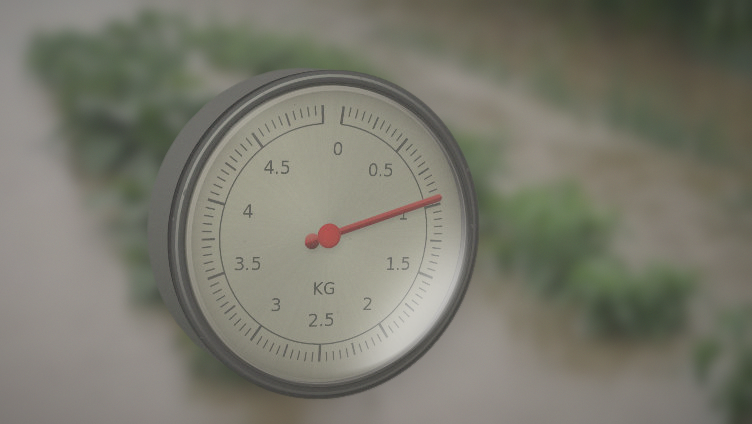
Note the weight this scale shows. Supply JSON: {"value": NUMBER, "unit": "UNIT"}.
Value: {"value": 0.95, "unit": "kg"}
